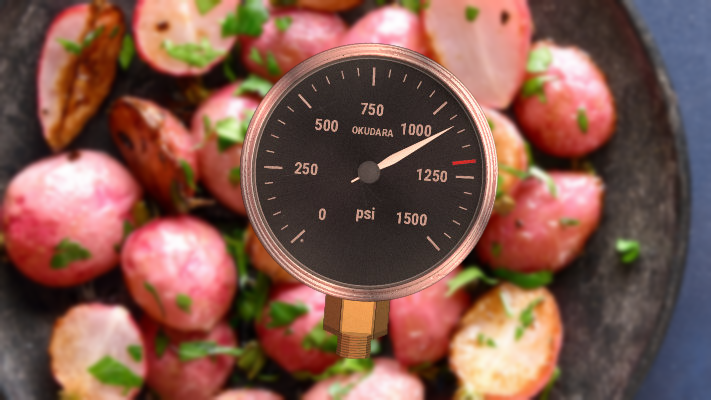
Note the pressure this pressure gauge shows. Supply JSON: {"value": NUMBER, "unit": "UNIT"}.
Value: {"value": 1075, "unit": "psi"}
